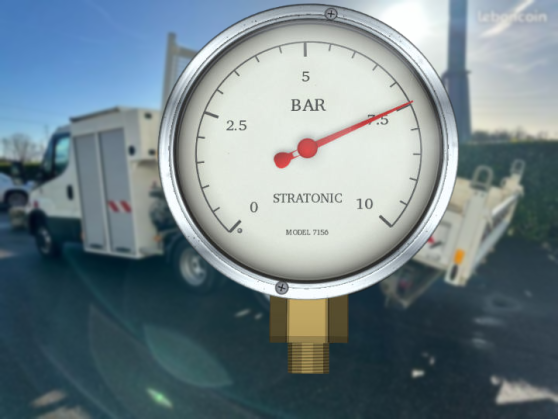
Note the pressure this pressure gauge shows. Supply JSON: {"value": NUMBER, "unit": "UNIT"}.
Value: {"value": 7.5, "unit": "bar"}
